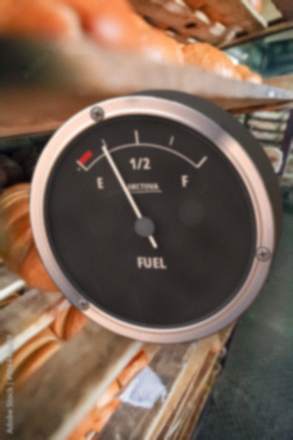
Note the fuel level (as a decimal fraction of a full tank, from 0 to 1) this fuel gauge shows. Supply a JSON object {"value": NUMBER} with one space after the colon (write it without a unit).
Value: {"value": 0.25}
